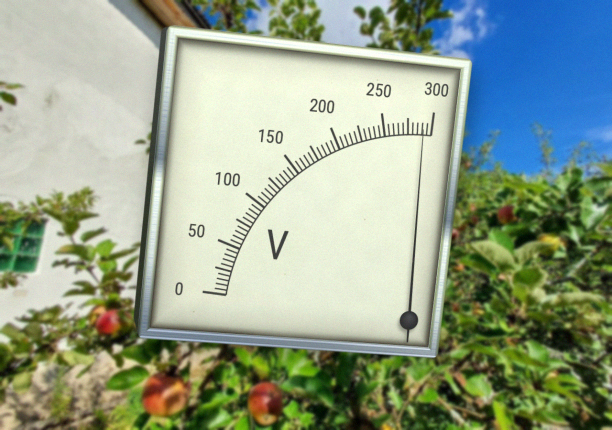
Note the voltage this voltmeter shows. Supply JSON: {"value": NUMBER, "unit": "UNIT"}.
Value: {"value": 290, "unit": "V"}
